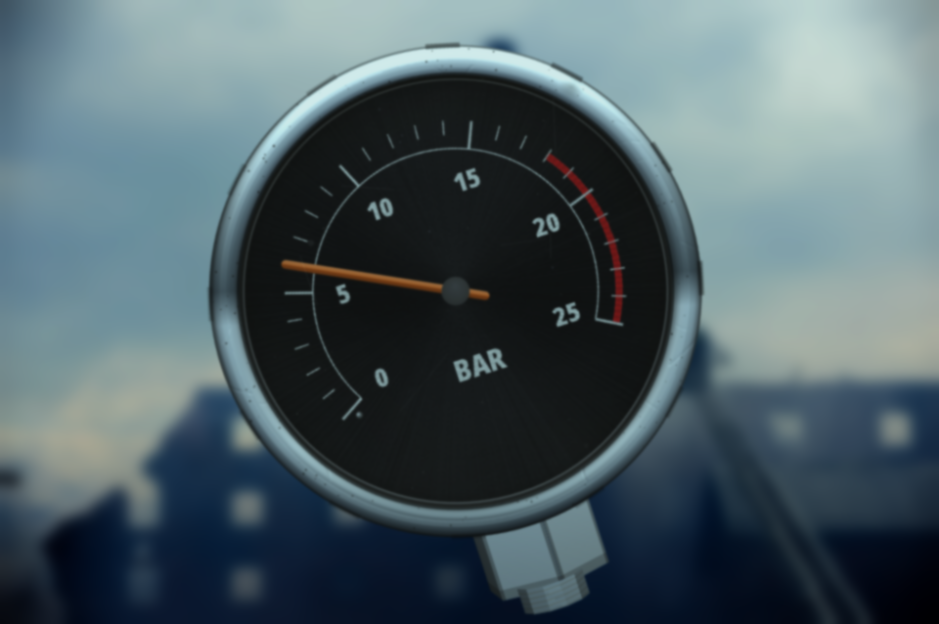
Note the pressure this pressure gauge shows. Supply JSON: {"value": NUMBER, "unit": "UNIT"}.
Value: {"value": 6, "unit": "bar"}
